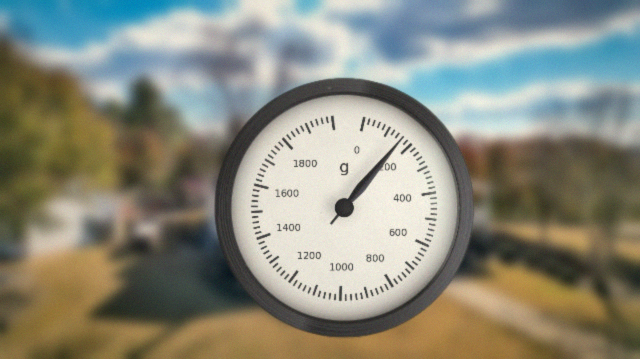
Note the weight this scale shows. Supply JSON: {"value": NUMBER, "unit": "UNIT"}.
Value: {"value": 160, "unit": "g"}
